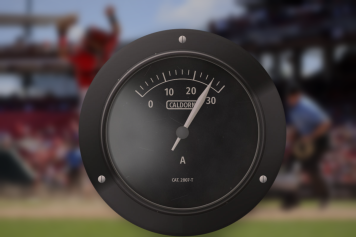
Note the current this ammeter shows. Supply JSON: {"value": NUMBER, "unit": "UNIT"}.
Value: {"value": 26, "unit": "A"}
